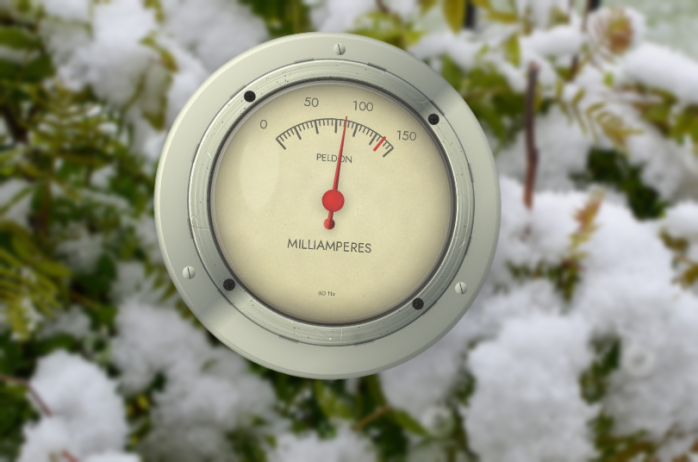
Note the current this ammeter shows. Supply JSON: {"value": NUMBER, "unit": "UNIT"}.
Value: {"value": 85, "unit": "mA"}
